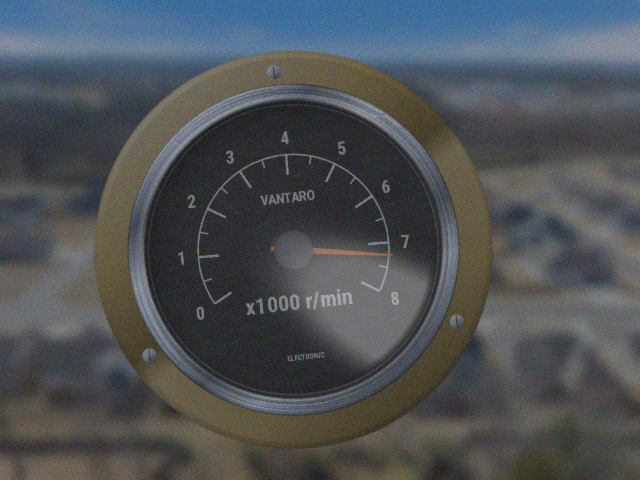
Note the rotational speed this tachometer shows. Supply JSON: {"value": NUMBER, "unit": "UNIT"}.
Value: {"value": 7250, "unit": "rpm"}
